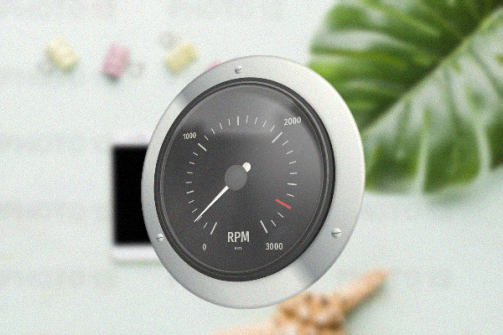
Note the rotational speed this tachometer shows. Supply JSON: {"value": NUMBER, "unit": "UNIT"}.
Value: {"value": 200, "unit": "rpm"}
